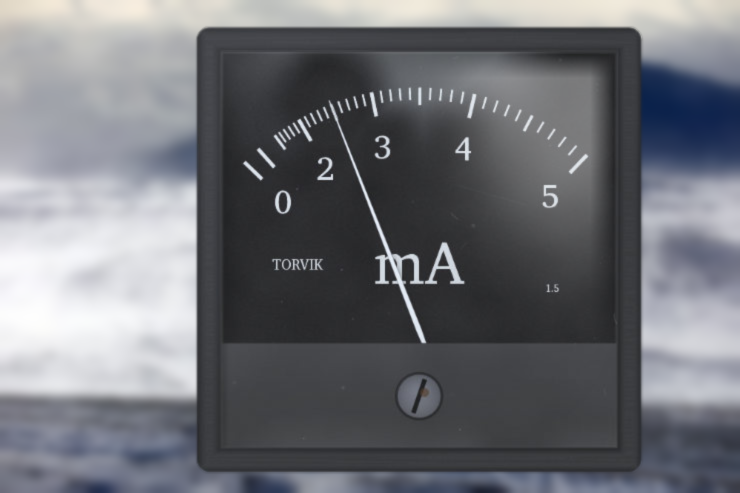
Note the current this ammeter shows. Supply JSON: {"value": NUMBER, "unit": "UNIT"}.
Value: {"value": 2.5, "unit": "mA"}
